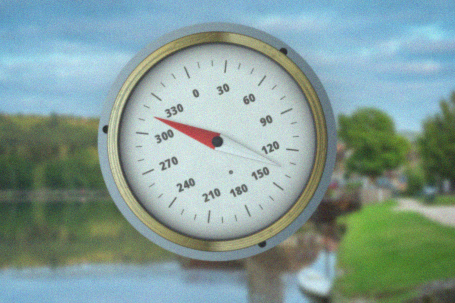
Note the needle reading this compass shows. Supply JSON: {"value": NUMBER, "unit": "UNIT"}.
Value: {"value": 315, "unit": "°"}
